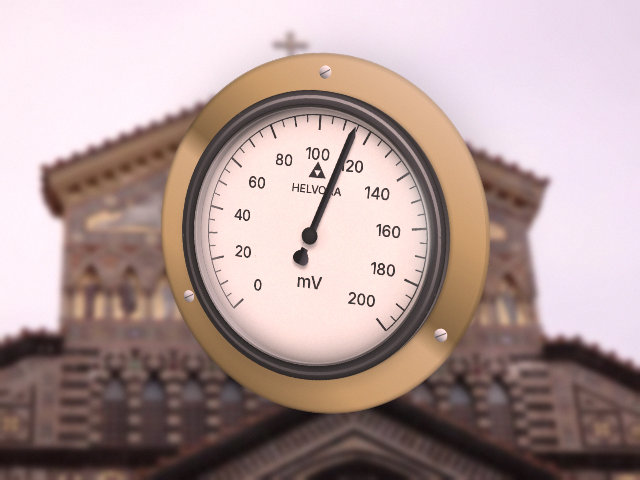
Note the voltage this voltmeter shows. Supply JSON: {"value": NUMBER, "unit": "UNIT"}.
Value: {"value": 115, "unit": "mV"}
